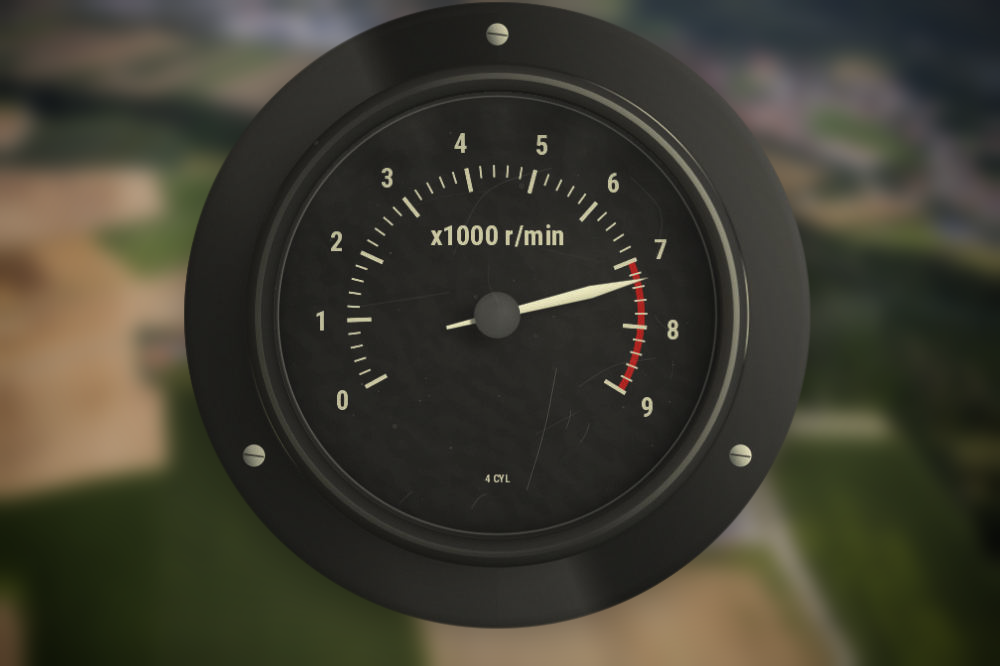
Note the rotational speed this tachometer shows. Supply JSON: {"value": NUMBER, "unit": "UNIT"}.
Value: {"value": 7300, "unit": "rpm"}
